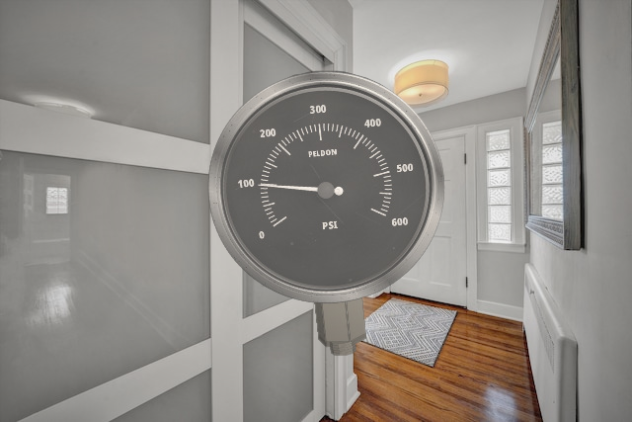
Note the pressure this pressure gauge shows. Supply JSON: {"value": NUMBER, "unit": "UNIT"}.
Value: {"value": 100, "unit": "psi"}
